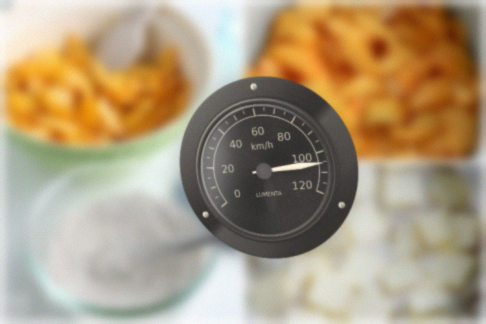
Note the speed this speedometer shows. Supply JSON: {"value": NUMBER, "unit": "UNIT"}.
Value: {"value": 105, "unit": "km/h"}
